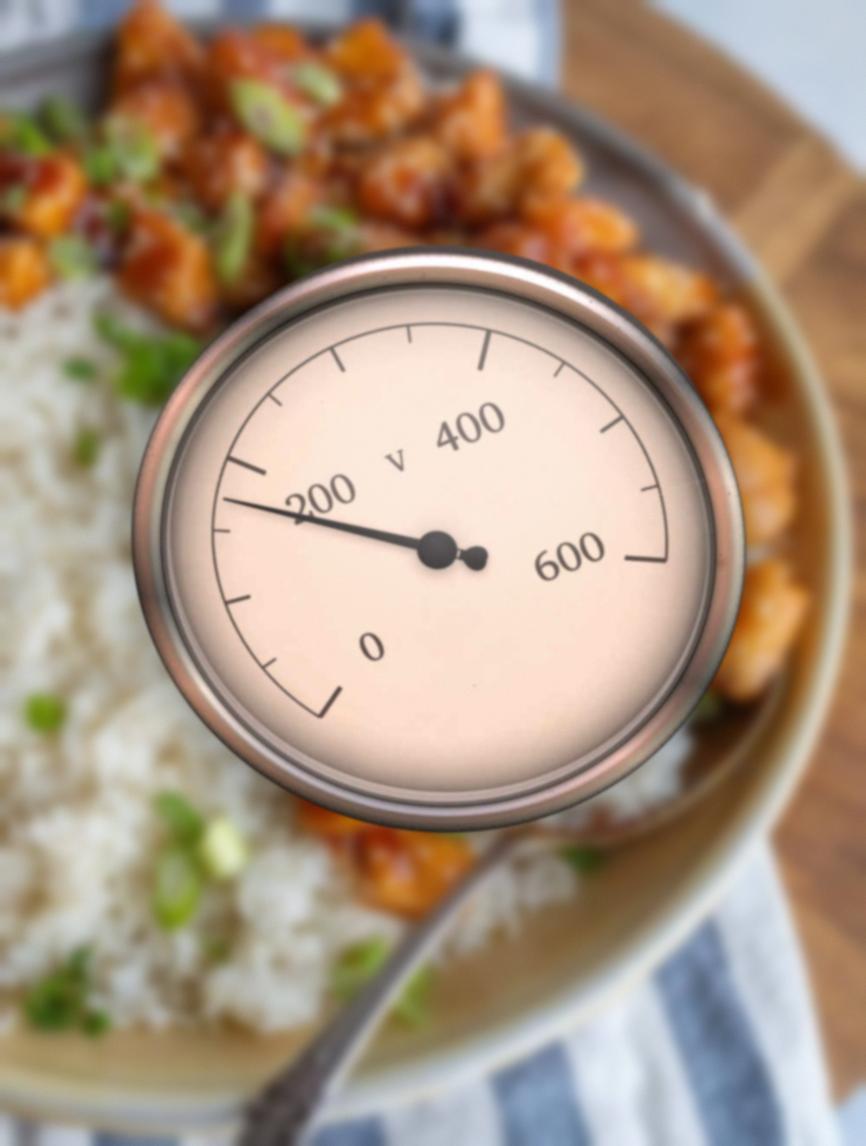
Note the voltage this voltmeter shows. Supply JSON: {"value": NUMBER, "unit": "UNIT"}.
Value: {"value": 175, "unit": "V"}
